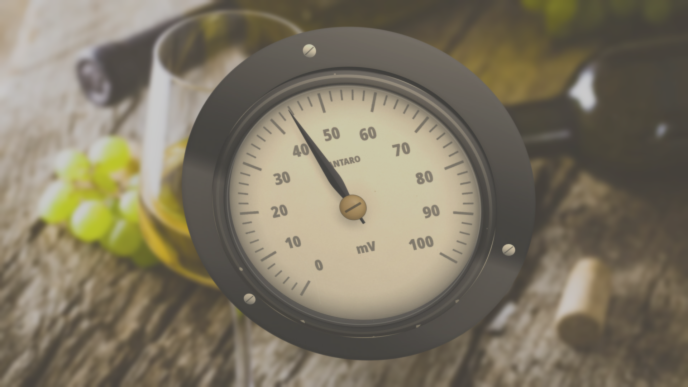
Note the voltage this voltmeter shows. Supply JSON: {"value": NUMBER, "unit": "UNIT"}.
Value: {"value": 44, "unit": "mV"}
